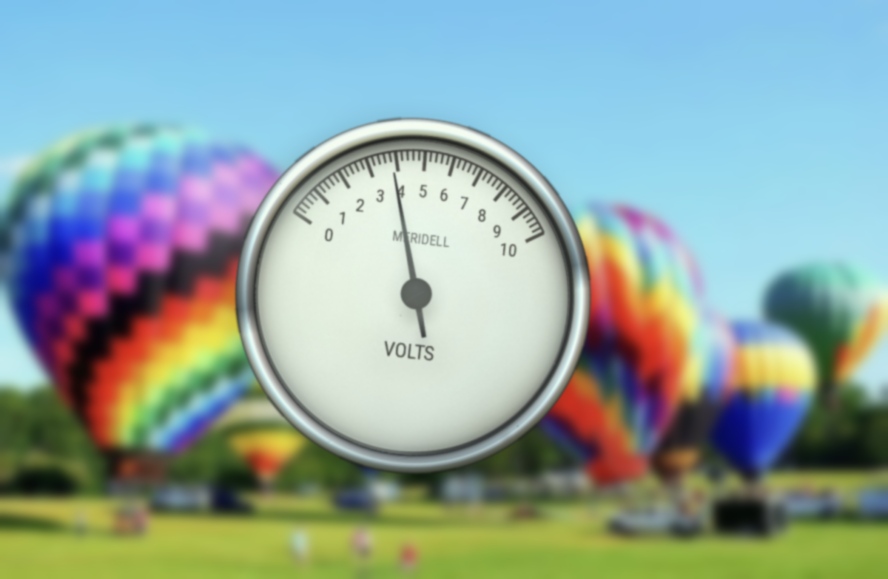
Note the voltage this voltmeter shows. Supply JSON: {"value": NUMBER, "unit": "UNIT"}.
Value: {"value": 3.8, "unit": "V"}
